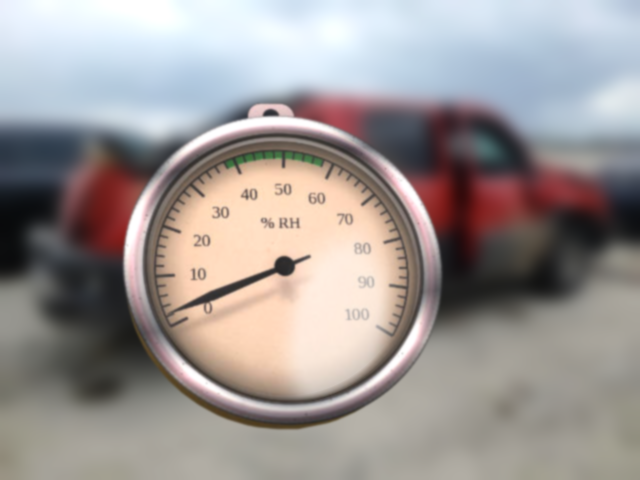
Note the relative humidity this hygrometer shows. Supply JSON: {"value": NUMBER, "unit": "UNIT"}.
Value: {"value": 2, "unit": "%"}
